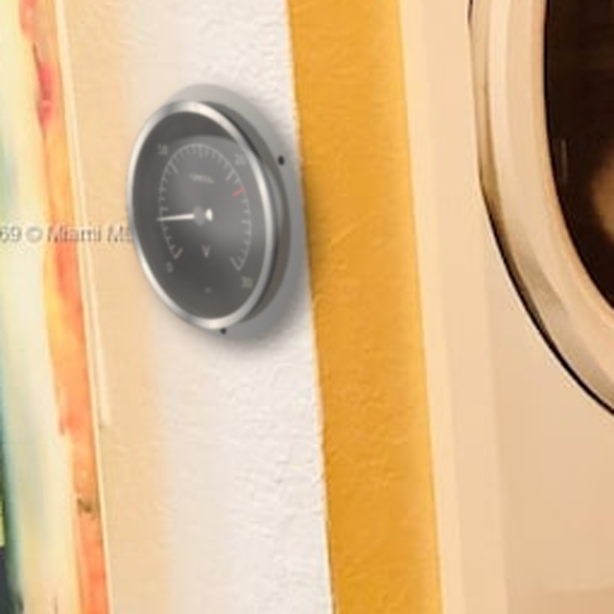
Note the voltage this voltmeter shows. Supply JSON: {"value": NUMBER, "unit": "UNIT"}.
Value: {"value": 4, "unit": "V"}
